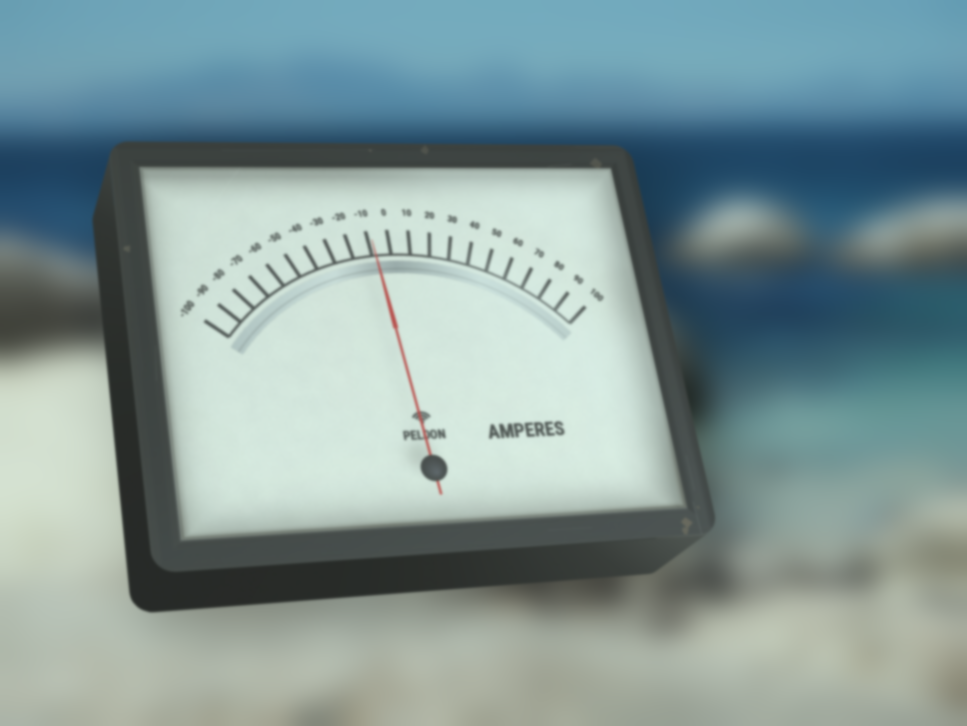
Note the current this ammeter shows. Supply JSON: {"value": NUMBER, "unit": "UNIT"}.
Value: {"value": -10, "unit": "A"}
